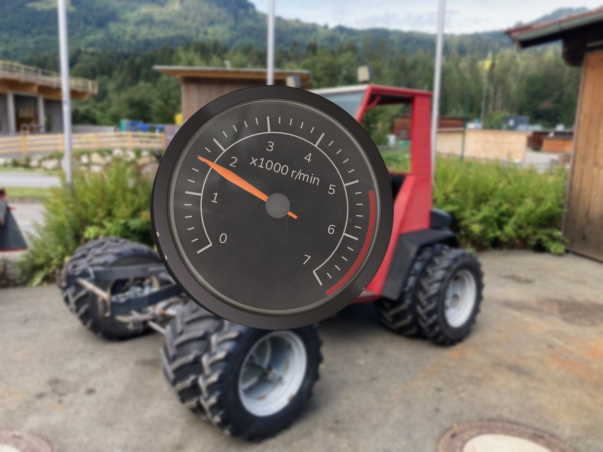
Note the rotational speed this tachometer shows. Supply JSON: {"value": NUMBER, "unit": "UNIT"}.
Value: {"value": 1600, "unit": "rpm"}
